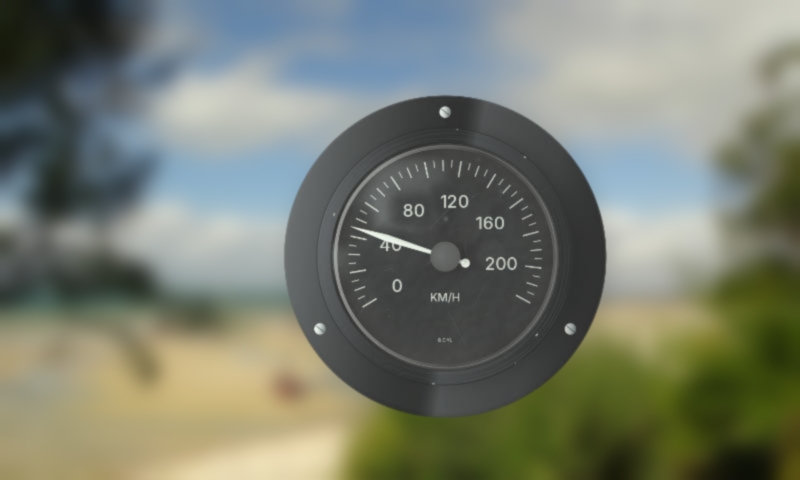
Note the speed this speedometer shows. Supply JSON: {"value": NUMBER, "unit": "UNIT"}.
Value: {"value": 45, "unit": "km/h"}
